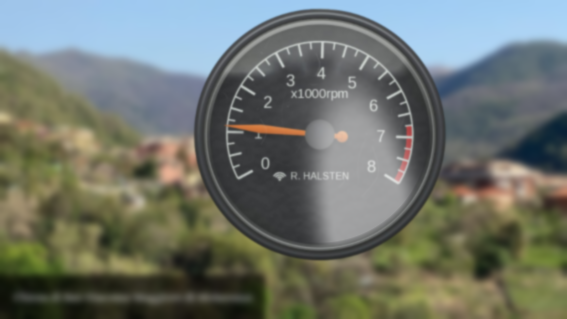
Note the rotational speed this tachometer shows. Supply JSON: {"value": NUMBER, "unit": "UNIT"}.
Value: {"value": 1125, "unit": "rpm"}
